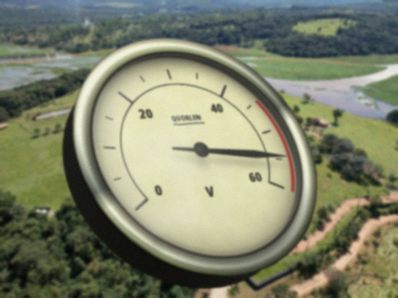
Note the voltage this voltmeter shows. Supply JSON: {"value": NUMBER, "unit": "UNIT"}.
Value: {"value": 55, "unit": "V"}
